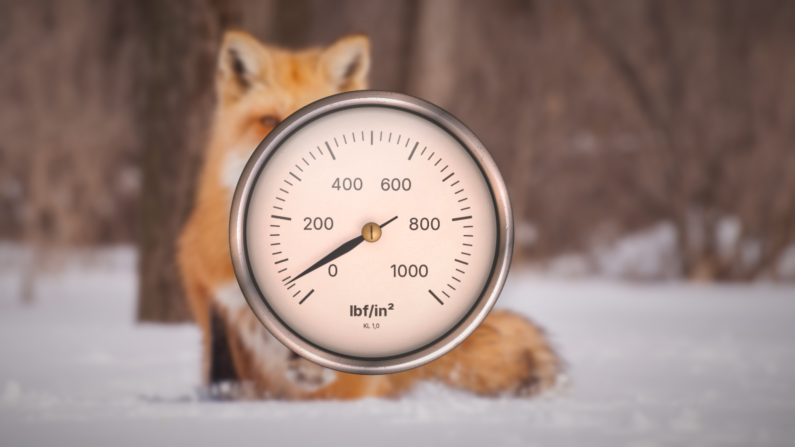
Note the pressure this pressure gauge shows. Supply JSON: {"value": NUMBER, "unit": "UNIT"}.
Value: {"value": 50, "unit": "psi"}
